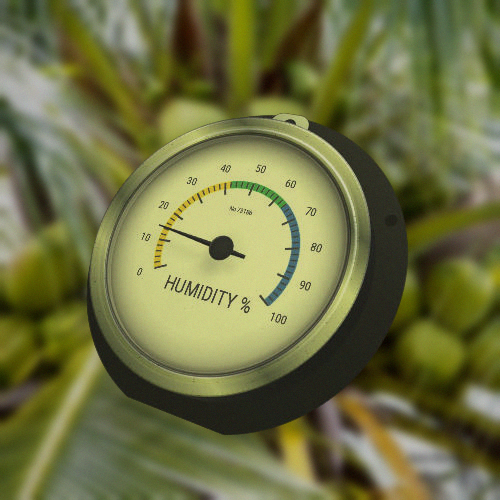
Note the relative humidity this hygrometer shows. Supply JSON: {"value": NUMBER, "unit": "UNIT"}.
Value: {"value": 14, "unit": "%"}
